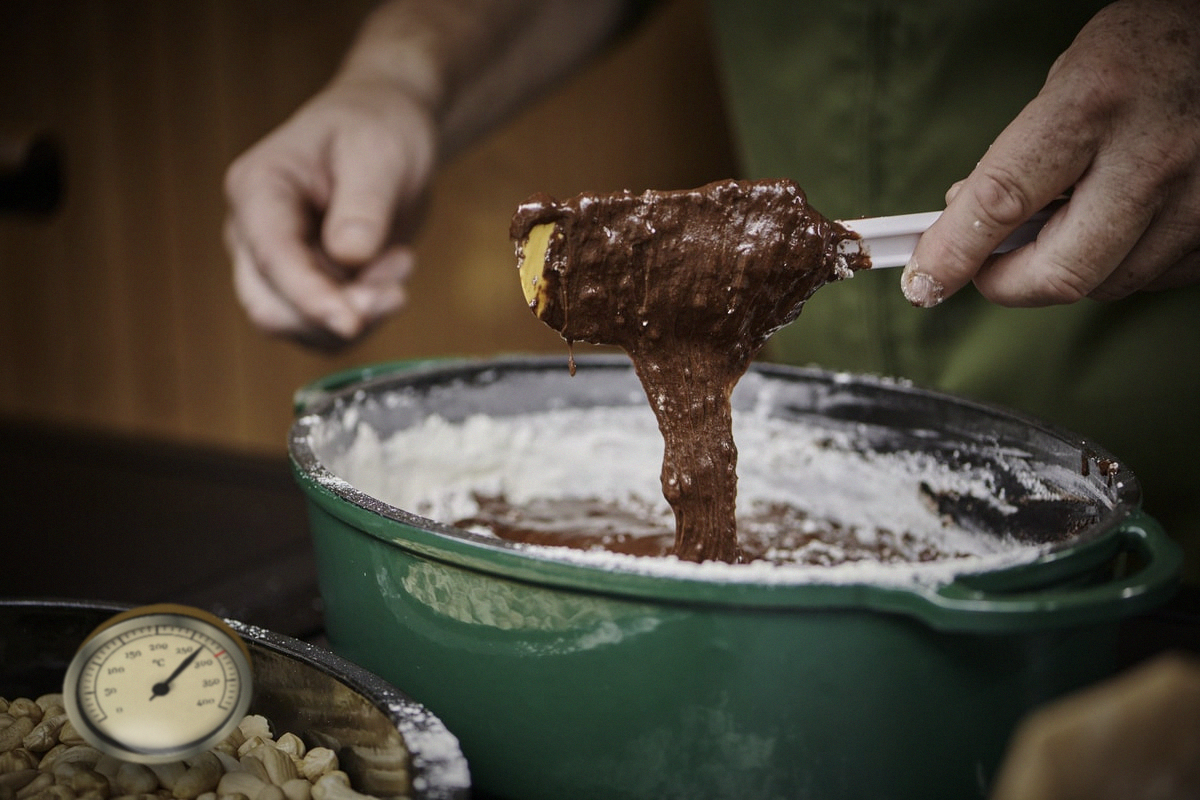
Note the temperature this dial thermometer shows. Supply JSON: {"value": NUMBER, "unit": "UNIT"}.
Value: {"value": 270, "unit": "°C"}
